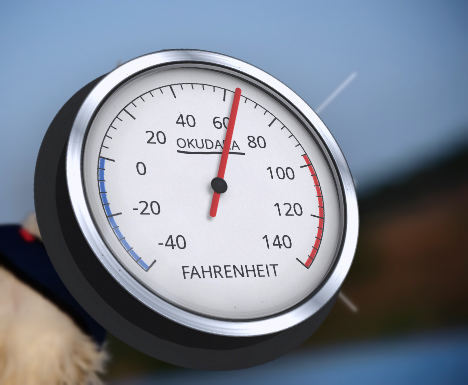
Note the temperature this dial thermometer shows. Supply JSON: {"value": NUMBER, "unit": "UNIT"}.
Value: {"value": 64, "unit": "°F"}
